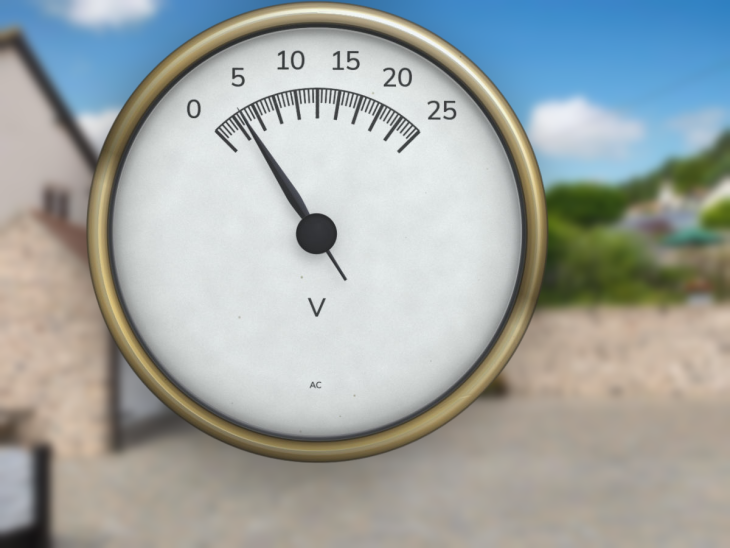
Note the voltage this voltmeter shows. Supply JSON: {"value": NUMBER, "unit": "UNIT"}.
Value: {"value": 3.5, "unit": "V"}
